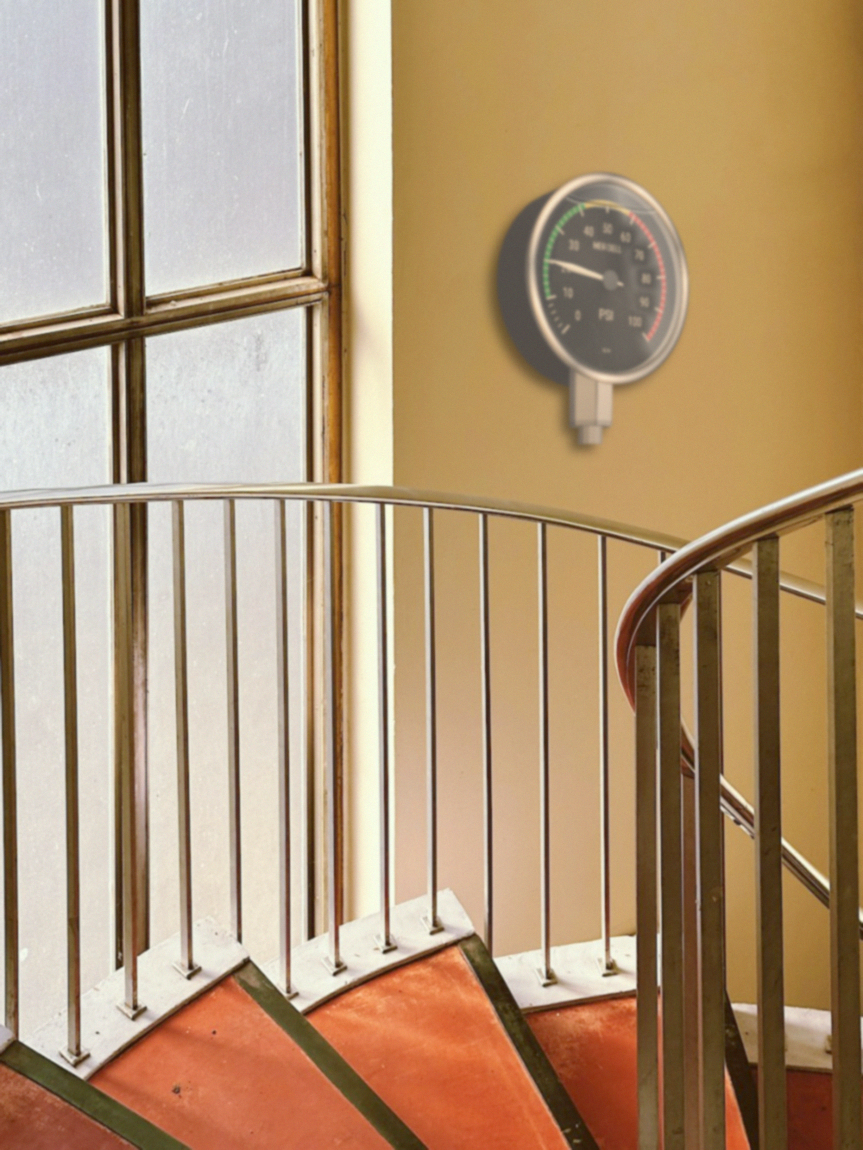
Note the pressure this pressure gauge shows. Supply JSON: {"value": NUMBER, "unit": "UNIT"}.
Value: {"value": 20, "unit": "psi"}
